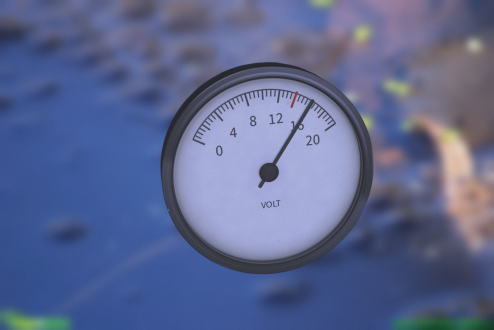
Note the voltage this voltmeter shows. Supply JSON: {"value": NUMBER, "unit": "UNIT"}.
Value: {"value": 16, "unit": "V"}
